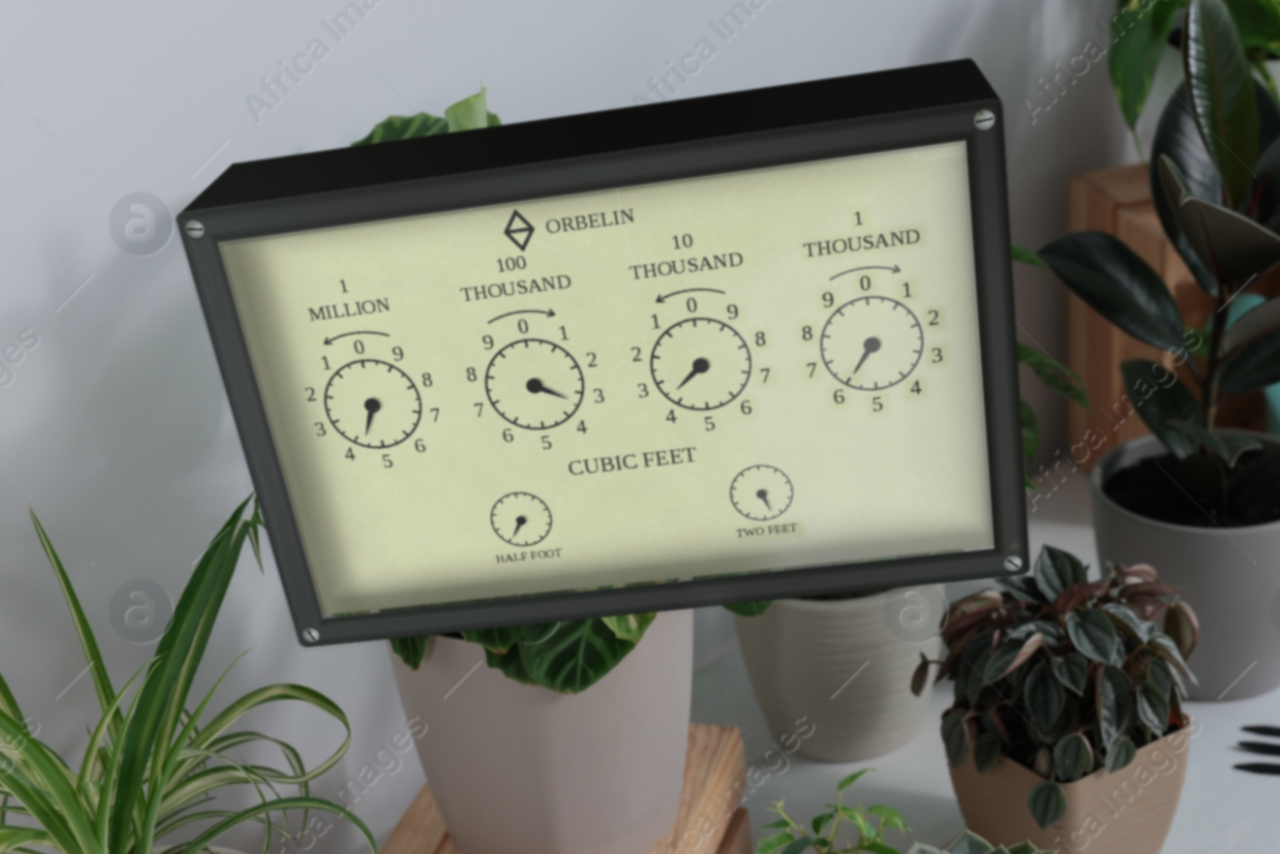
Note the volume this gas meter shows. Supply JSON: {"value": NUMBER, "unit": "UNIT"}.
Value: {"value": 433600, "unit": "ft³"}
